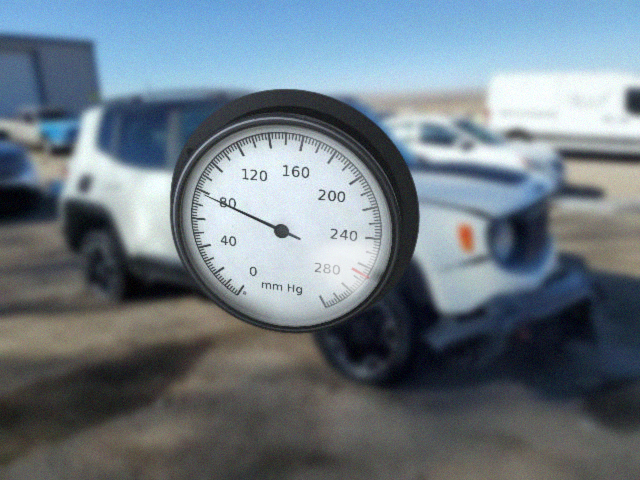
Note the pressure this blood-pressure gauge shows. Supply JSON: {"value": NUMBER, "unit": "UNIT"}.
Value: {"value": 80, "unit": "mmHg"}
